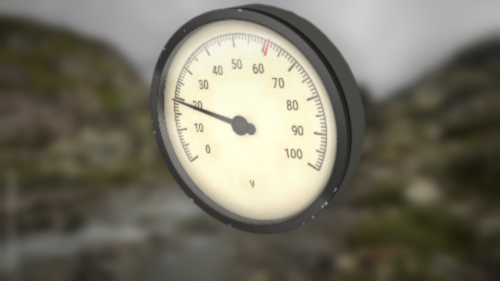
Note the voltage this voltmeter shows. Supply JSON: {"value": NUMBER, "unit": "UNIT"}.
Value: {"value": 20, "unit": "V"}
